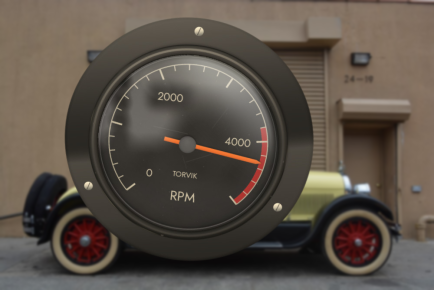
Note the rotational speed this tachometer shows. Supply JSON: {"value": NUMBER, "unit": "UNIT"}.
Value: {"value": 4300, "unit": "rpm"}
